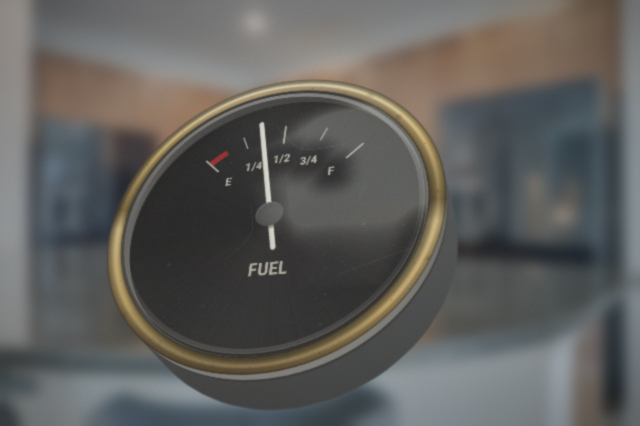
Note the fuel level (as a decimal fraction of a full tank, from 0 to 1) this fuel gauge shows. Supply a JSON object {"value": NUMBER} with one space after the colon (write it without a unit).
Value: {"value": 0.375}
